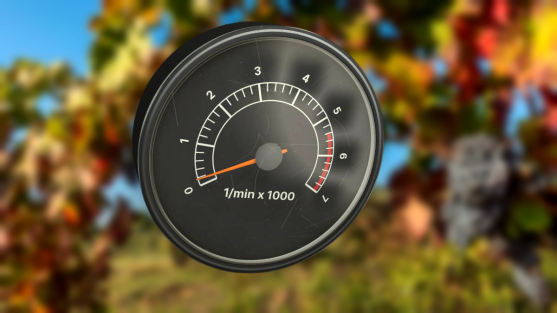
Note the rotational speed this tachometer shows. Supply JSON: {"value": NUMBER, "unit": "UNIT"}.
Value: {"value": 200, "unit": "rpm"}
